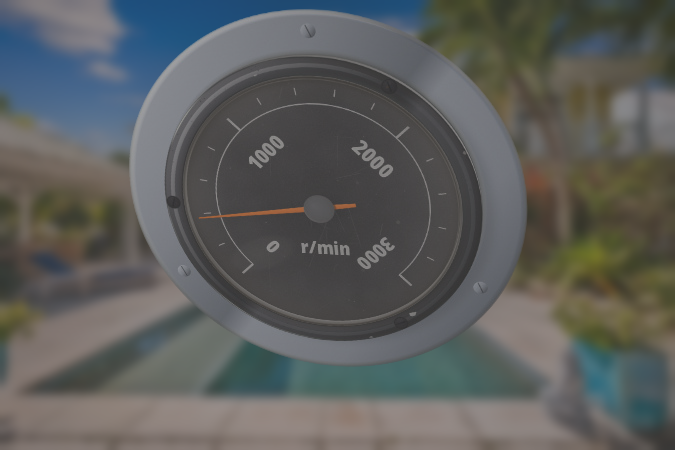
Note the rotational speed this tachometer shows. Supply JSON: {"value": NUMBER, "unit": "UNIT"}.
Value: {"value": 400, "unit": "rpm"}
